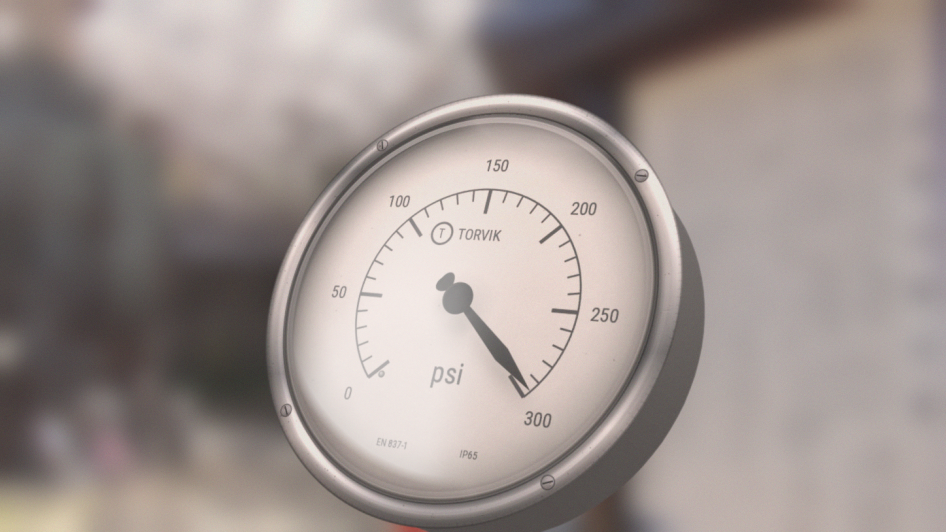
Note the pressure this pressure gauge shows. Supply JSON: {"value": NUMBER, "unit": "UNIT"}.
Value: {"value": 295, "unit": "psi"}
